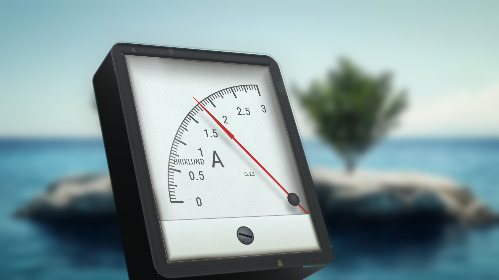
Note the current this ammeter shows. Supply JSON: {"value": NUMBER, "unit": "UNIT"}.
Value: {"value": 1.75, "unit": "A"}
